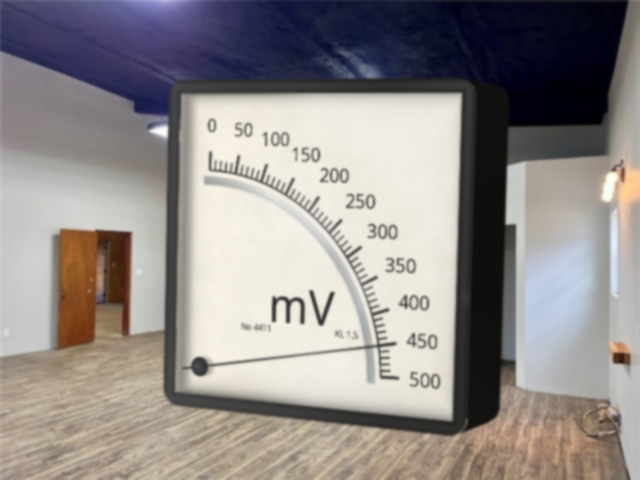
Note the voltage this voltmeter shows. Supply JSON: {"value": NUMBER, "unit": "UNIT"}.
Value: {"value": 450, "unit": "mV"}
